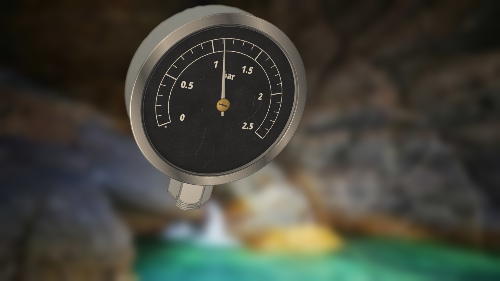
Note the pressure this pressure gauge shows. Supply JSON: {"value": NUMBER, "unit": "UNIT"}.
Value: {"value": 1.1, "unit": "bar"}
